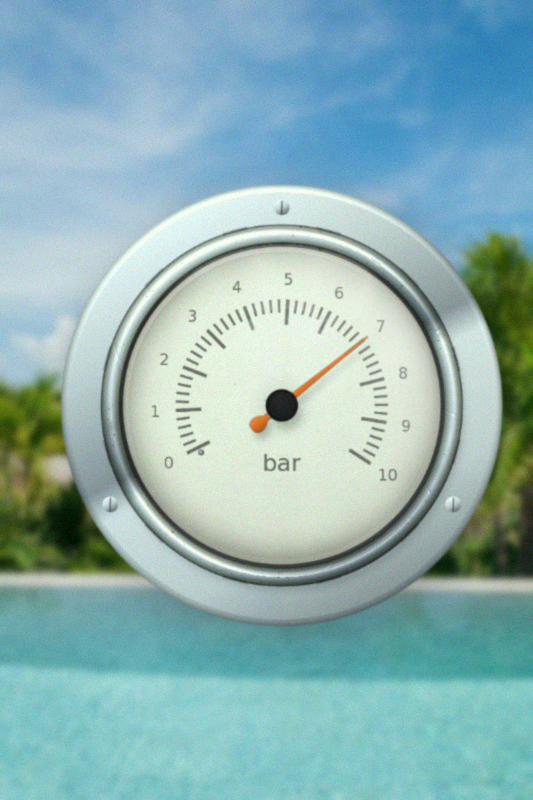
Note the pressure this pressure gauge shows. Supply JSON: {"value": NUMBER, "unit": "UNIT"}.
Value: {"value": 7, "unit": "bar"}
